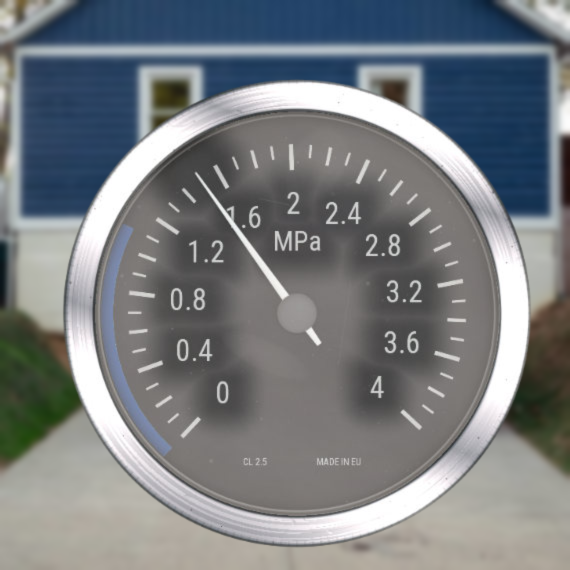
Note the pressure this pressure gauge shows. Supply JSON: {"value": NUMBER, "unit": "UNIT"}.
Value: {"value": 1.5, "unit": "MPa"}
